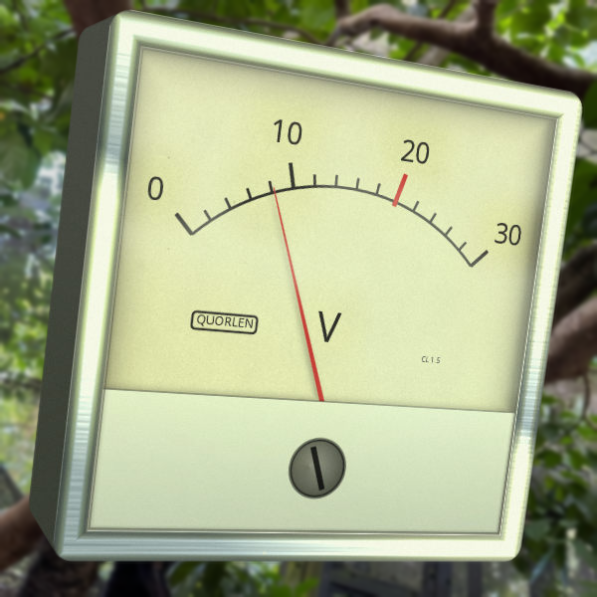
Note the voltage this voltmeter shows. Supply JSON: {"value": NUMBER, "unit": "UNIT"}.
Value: {"value": 8, "unit": "V"}
